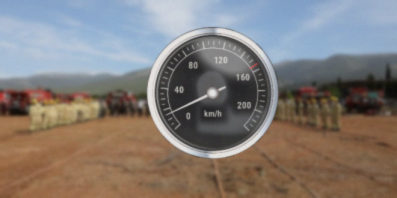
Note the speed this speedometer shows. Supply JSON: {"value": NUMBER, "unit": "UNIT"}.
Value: {"value": 15, "unit": "km/h"}
